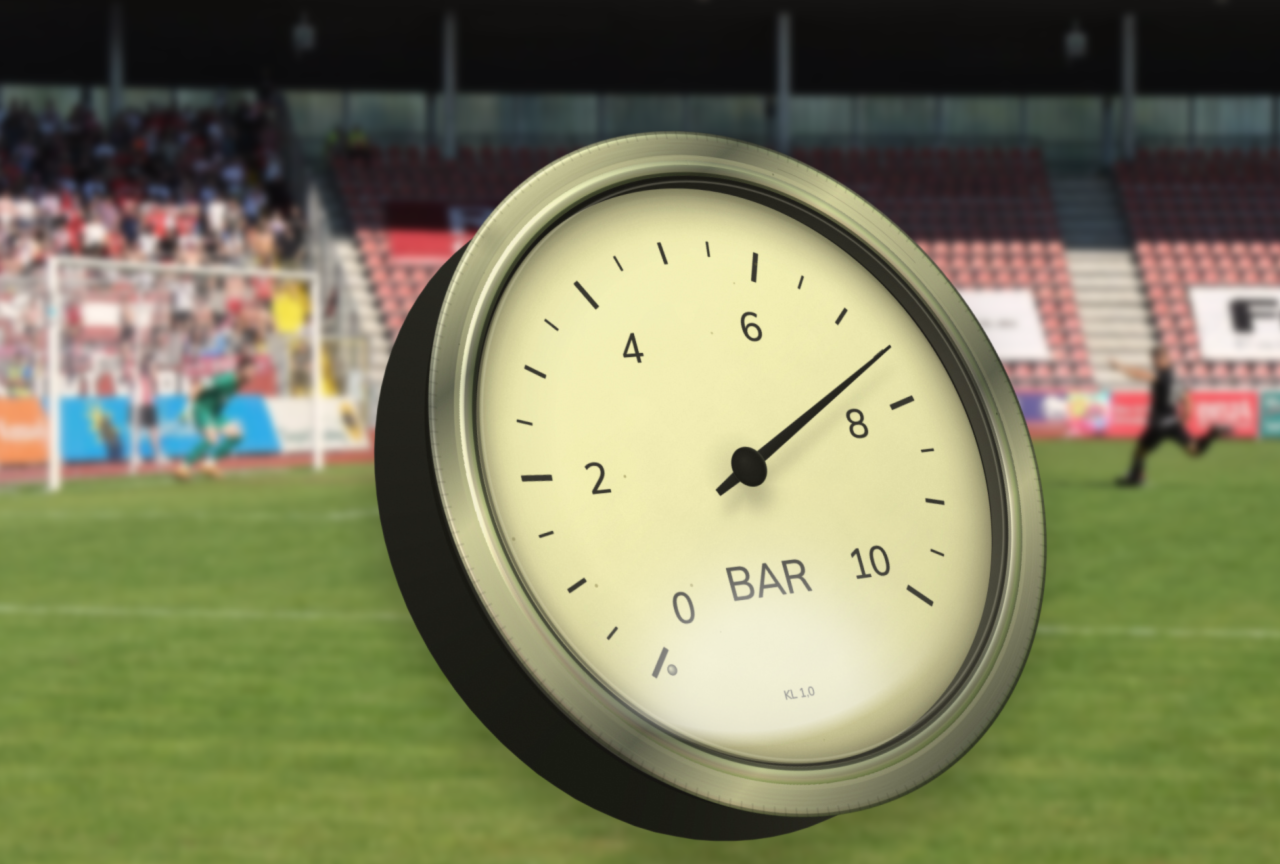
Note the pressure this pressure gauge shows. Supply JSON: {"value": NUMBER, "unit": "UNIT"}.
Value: {"value": 7.5, "unit": "bar"}
